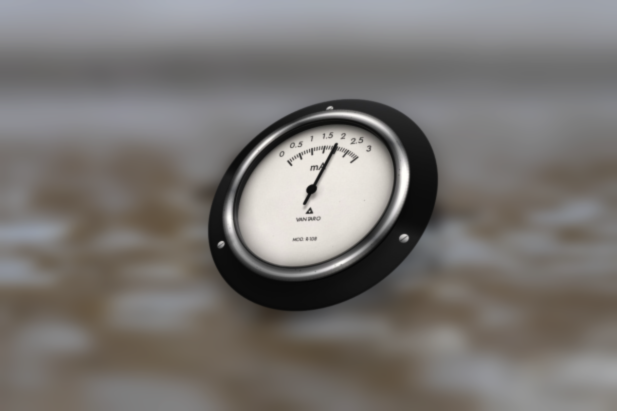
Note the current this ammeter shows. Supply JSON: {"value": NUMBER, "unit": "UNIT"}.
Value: {"value": 2, "unit": "mA"}
